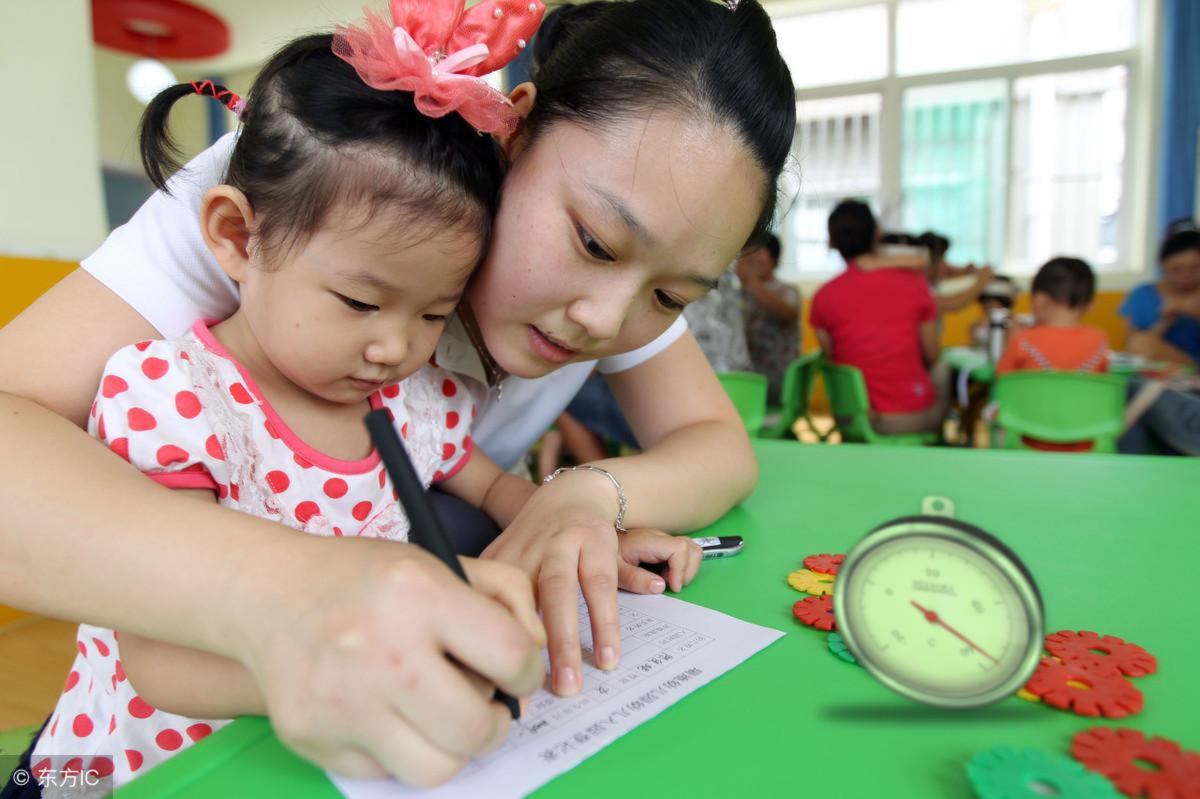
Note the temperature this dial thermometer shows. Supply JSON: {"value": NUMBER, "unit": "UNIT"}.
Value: {"value": 56, "unit": "°C"}
